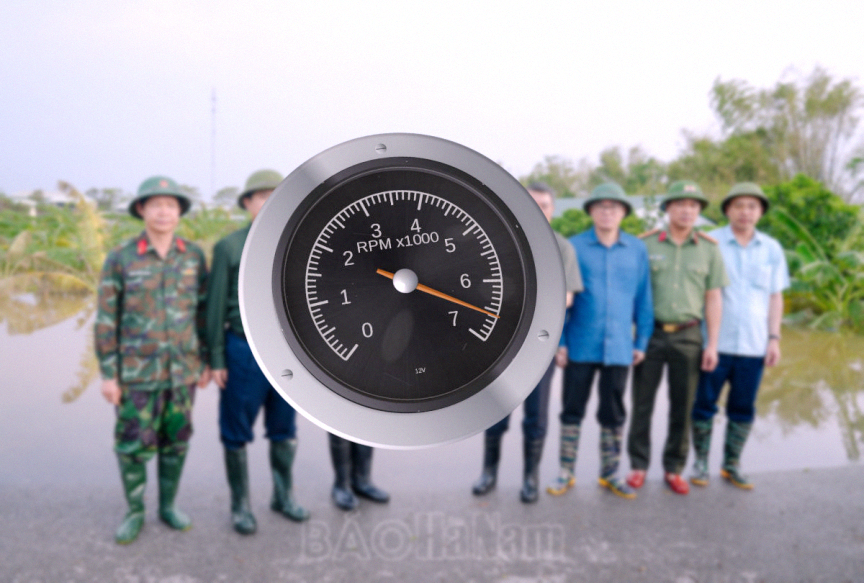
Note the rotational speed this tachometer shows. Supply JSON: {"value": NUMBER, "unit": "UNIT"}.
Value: {"value": 6600, "unit": "rpm"}
